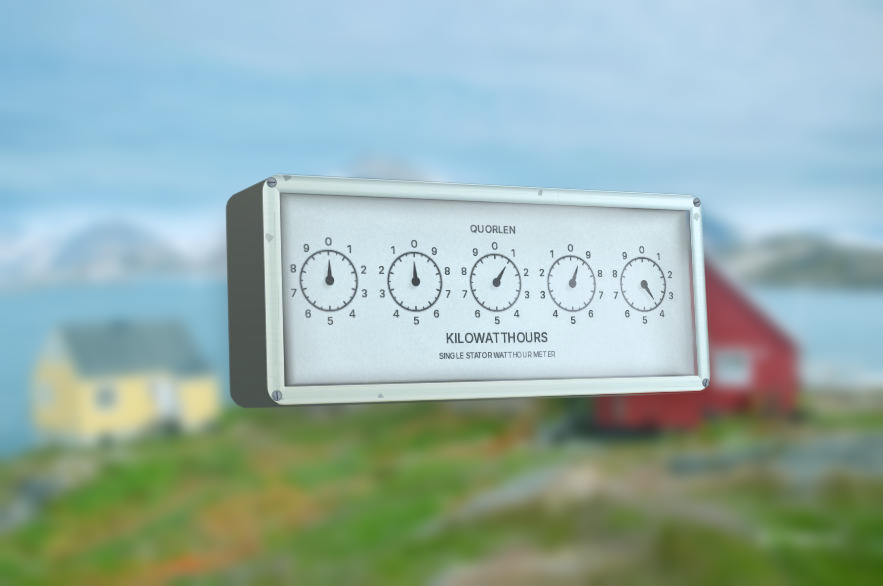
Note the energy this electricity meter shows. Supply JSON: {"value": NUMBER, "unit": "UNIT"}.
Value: {"value": 94, "unit": "kWh"}
